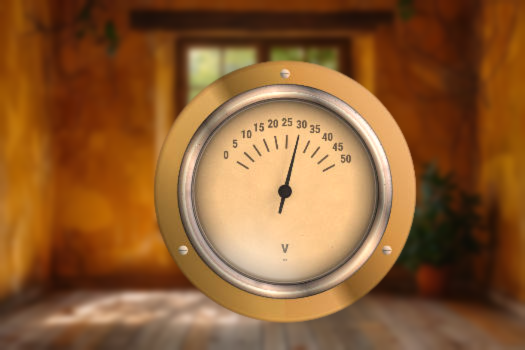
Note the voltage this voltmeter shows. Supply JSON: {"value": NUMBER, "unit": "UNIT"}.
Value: {"value": 30, "unit": "V"}
